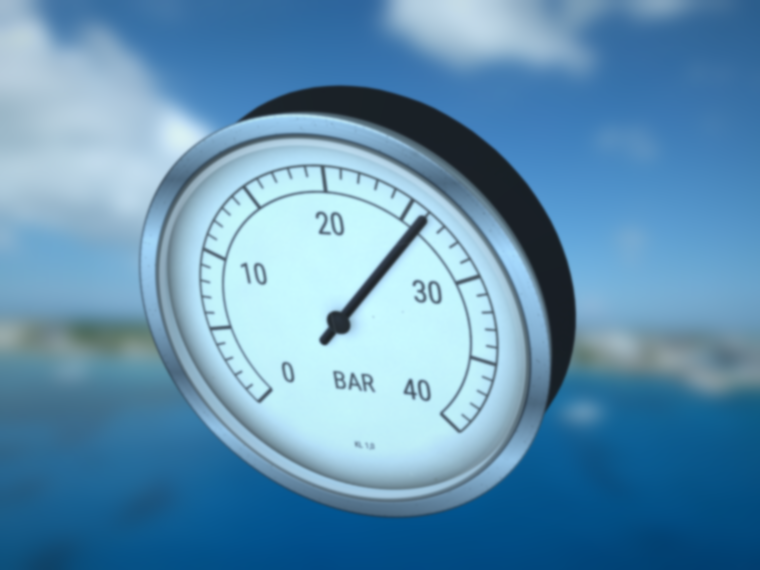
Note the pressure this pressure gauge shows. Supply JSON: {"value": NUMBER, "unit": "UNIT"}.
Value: {"value": 26, "unit": "bar"}
